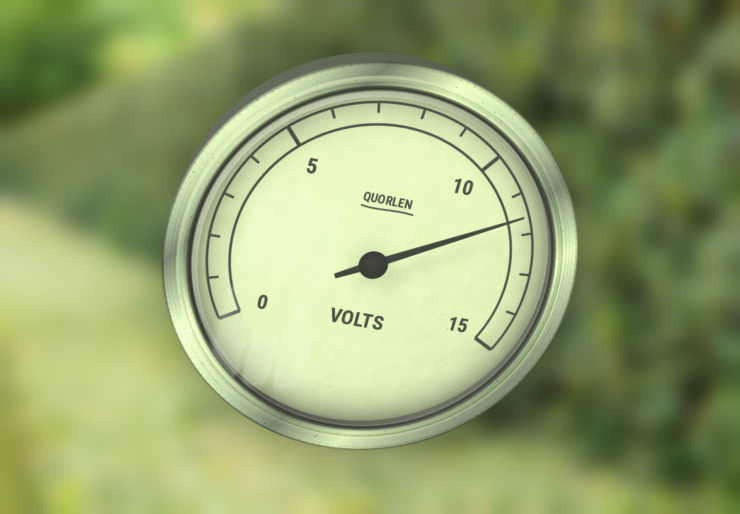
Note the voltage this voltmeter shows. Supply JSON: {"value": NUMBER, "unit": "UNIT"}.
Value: {"value": 11.5, "unit": "V"}
